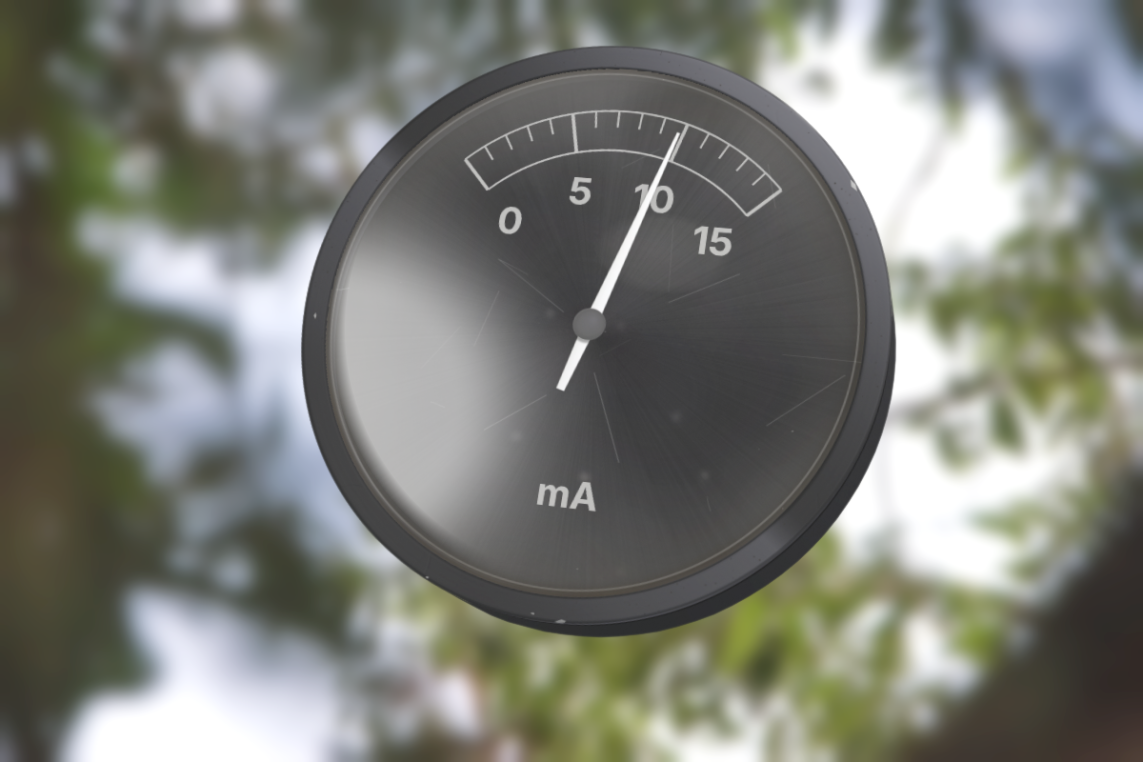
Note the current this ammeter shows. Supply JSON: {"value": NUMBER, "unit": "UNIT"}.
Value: {"value": 10, "unit": "mA"}
